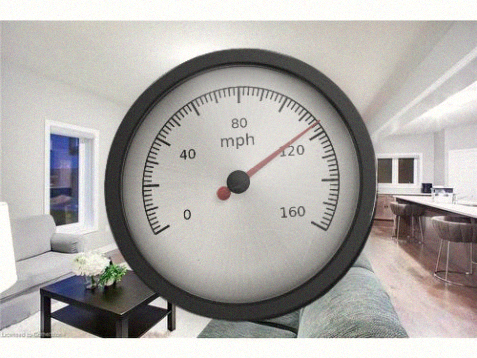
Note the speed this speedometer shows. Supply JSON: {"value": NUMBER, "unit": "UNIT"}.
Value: {"value": 116, "unit": "mph"}
